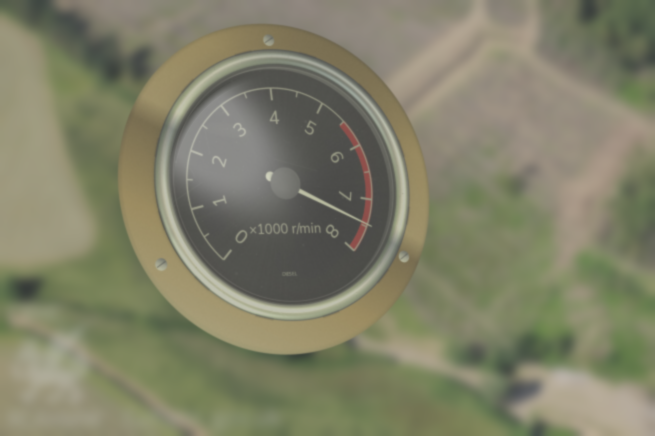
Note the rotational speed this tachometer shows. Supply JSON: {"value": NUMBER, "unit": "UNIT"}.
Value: {"value": 7500, "unit": "rpm"}
